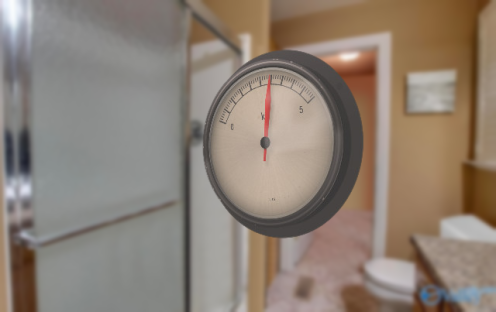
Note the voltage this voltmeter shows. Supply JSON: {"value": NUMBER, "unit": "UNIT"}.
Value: {"value": 3, "unit": "kV"}
